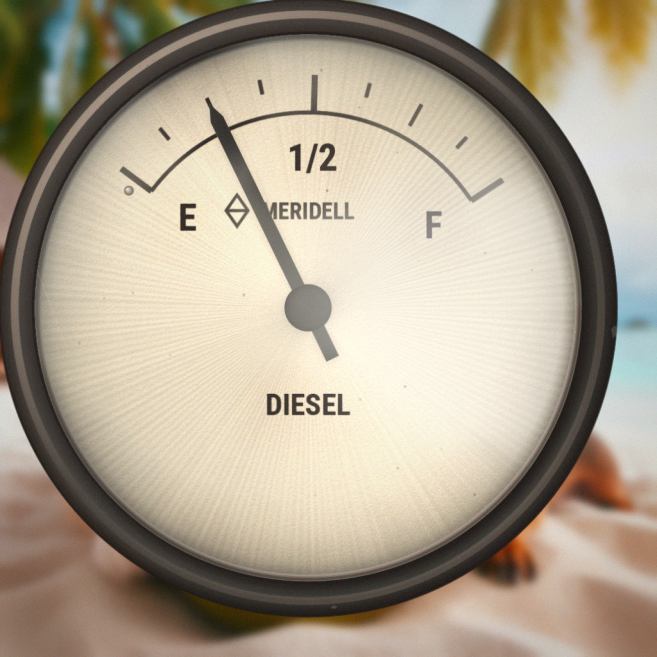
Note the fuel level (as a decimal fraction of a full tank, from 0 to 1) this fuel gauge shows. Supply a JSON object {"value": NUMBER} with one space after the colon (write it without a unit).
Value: {"value": 0.25}
